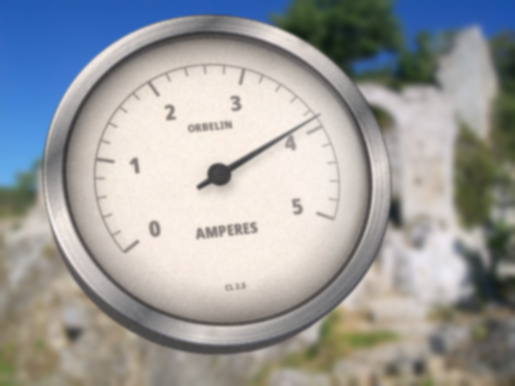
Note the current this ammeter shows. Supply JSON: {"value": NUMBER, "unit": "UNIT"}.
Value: {"value": 3.9, "unit": "A"}
